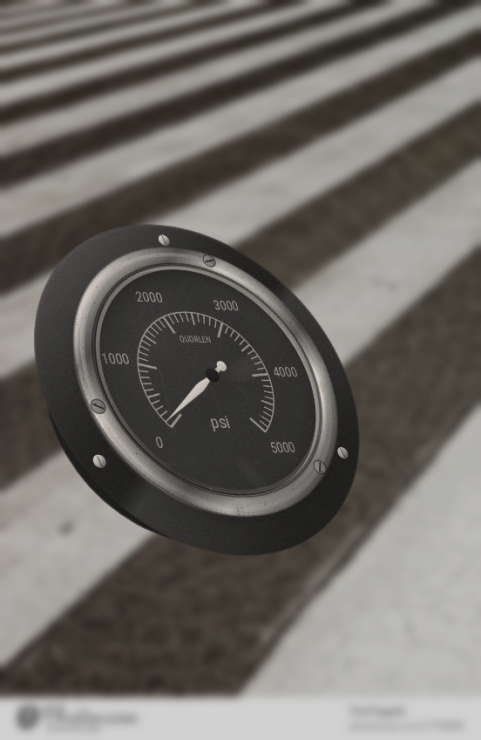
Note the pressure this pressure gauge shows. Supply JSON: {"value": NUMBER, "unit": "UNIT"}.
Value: {"value": 100, "unit": "psi"}
